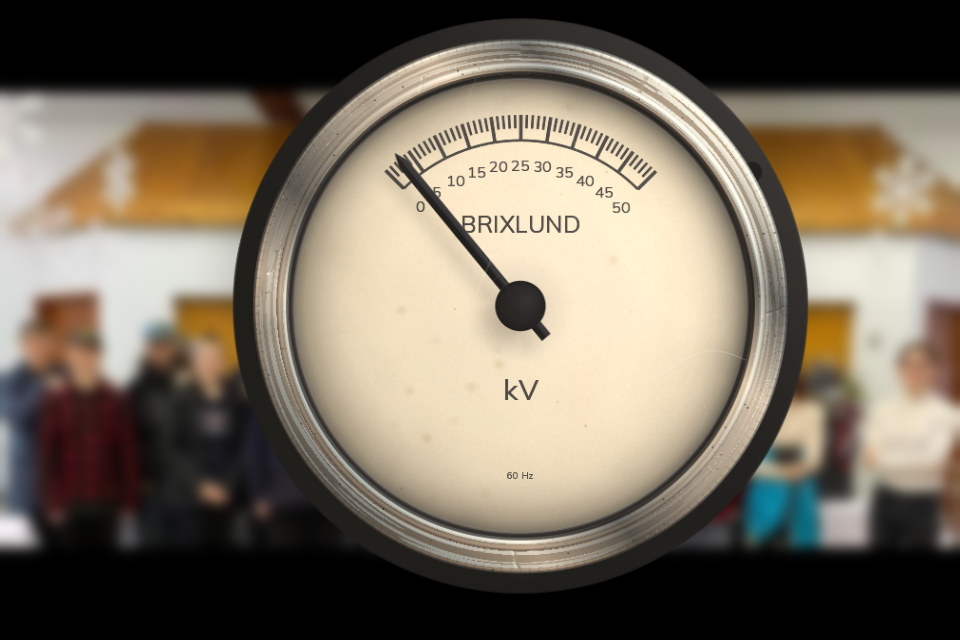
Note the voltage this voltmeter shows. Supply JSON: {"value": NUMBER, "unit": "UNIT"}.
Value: {"value": 3, "unit": "kV"}
